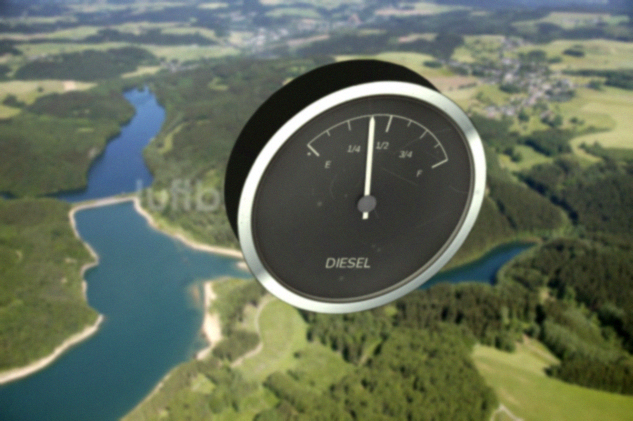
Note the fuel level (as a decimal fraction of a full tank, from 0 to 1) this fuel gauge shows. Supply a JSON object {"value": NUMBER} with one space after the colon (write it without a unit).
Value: {"value": 0.375}
